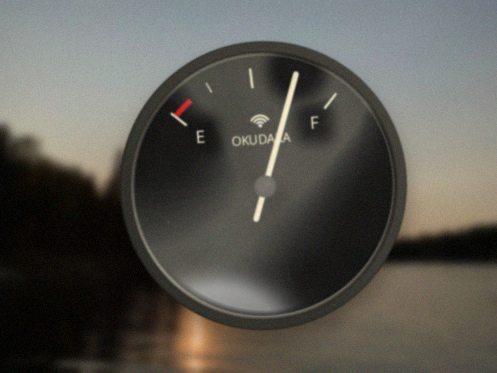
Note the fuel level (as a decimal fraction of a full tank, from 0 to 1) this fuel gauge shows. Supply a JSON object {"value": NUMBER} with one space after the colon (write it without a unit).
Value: {"value": 0.75}
